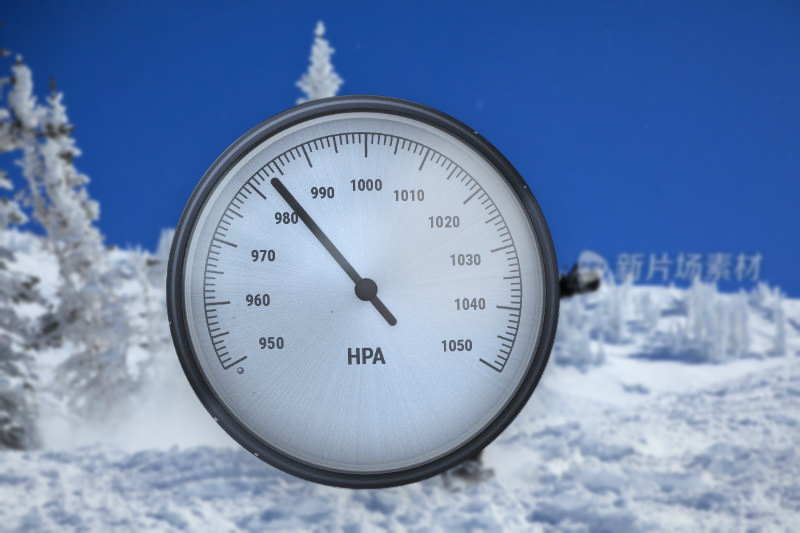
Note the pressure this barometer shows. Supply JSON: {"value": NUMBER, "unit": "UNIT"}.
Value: {"value": 983, "unit": "hPa"}
